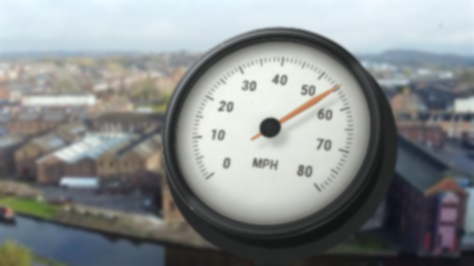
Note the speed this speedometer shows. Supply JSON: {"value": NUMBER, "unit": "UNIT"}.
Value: {"value": 55, "unit": "mph"}
